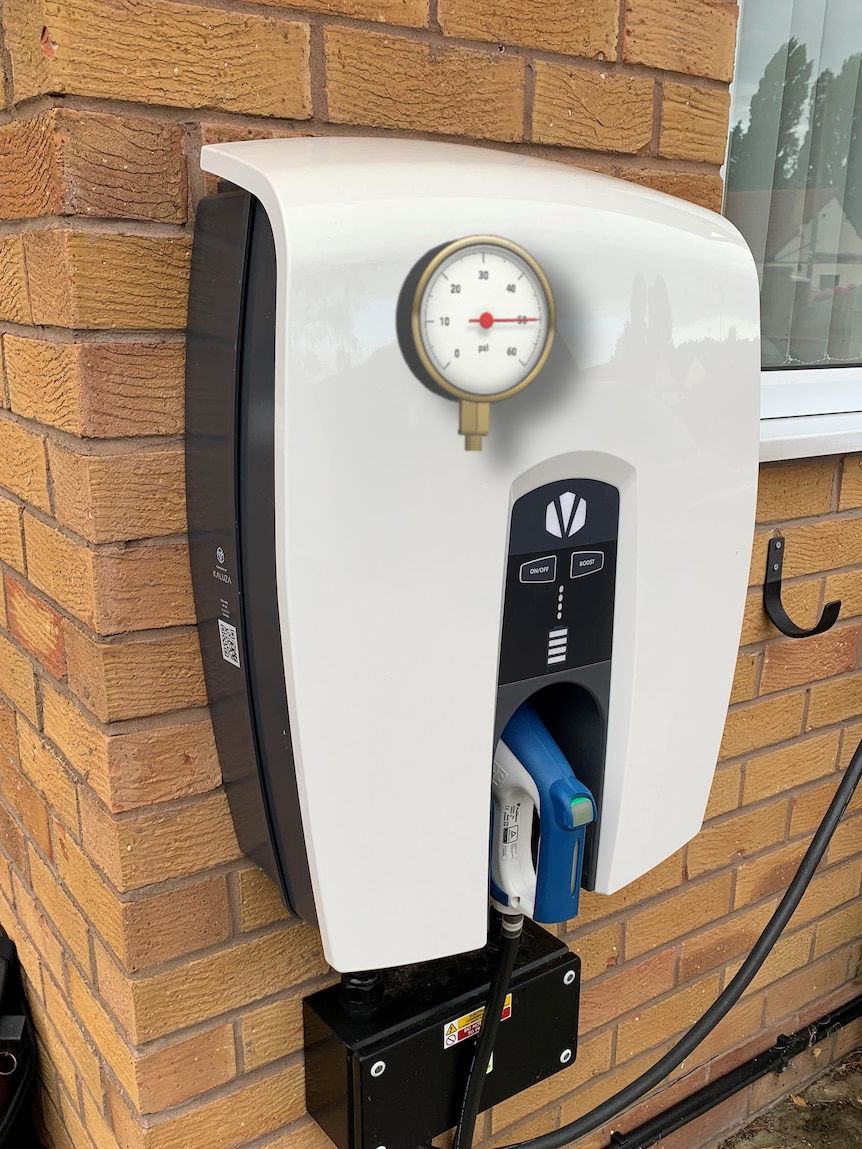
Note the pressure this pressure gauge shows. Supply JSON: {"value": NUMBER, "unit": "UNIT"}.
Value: {"value": 50, "unit": "psi"}
